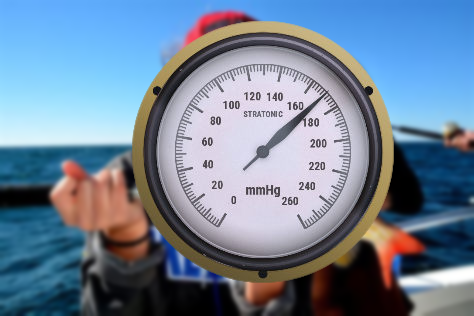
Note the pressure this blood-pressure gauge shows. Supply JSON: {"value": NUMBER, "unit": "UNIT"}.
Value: {"value": 170, "unit": "mmHg"}
